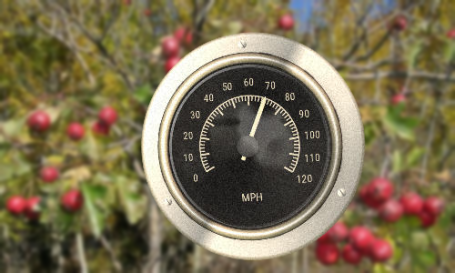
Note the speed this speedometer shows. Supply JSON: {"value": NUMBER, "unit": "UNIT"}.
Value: {"value": 70, "unit": "mph"}
